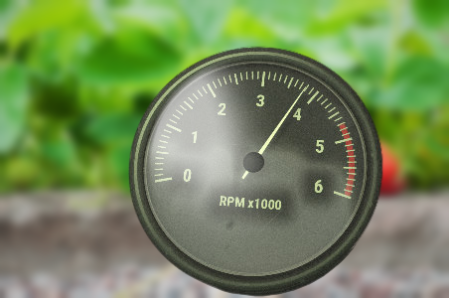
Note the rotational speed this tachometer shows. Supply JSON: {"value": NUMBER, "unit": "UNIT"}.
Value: {"value": 3800, "unit": "rpm"}
